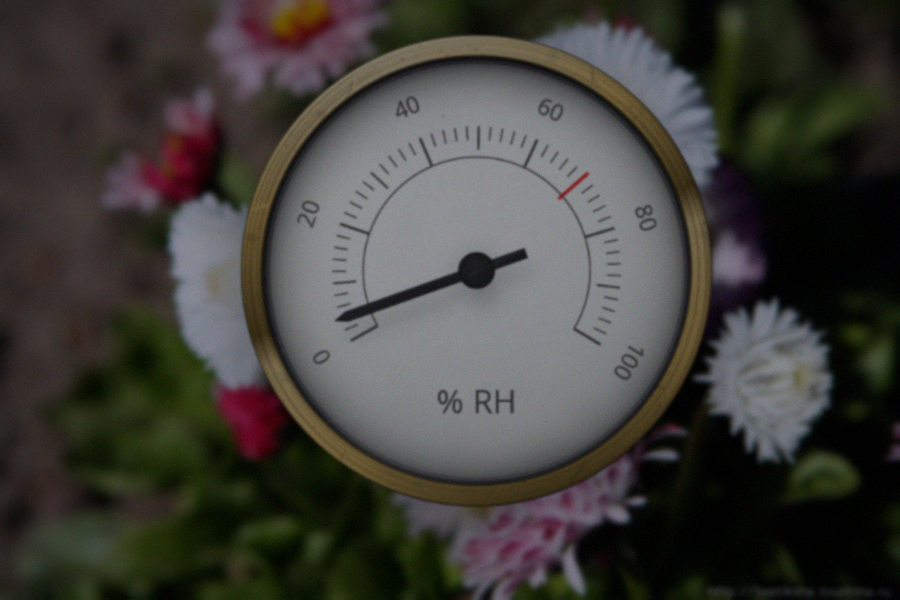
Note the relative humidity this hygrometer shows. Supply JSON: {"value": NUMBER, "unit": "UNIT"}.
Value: {"value": 4, "unit": "%"}
